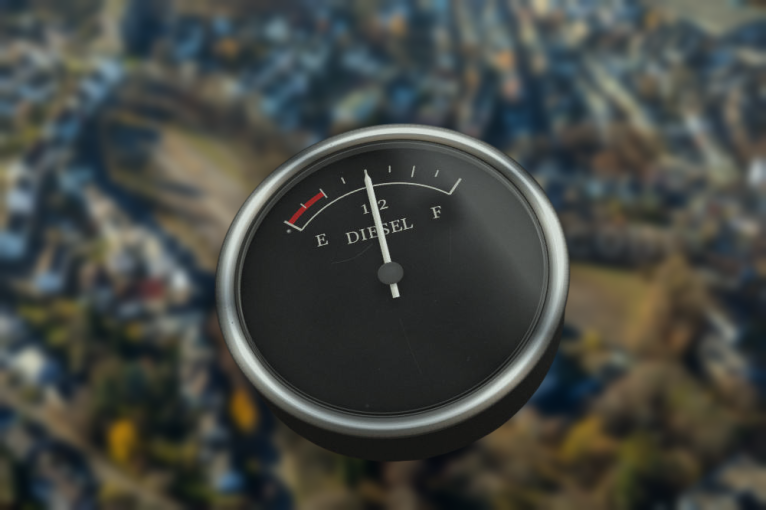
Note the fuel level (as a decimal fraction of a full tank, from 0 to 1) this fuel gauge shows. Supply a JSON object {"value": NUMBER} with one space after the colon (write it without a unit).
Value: {"value": 0.5}
